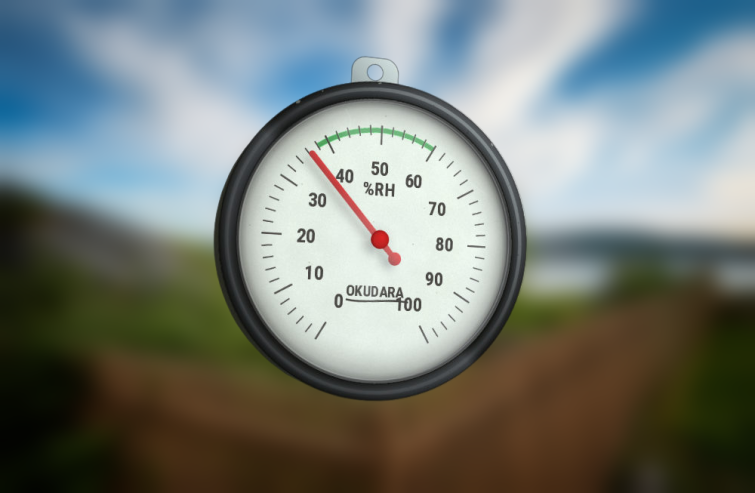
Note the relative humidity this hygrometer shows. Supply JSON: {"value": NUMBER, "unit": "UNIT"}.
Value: {"value": 36, "unit": "%"}
